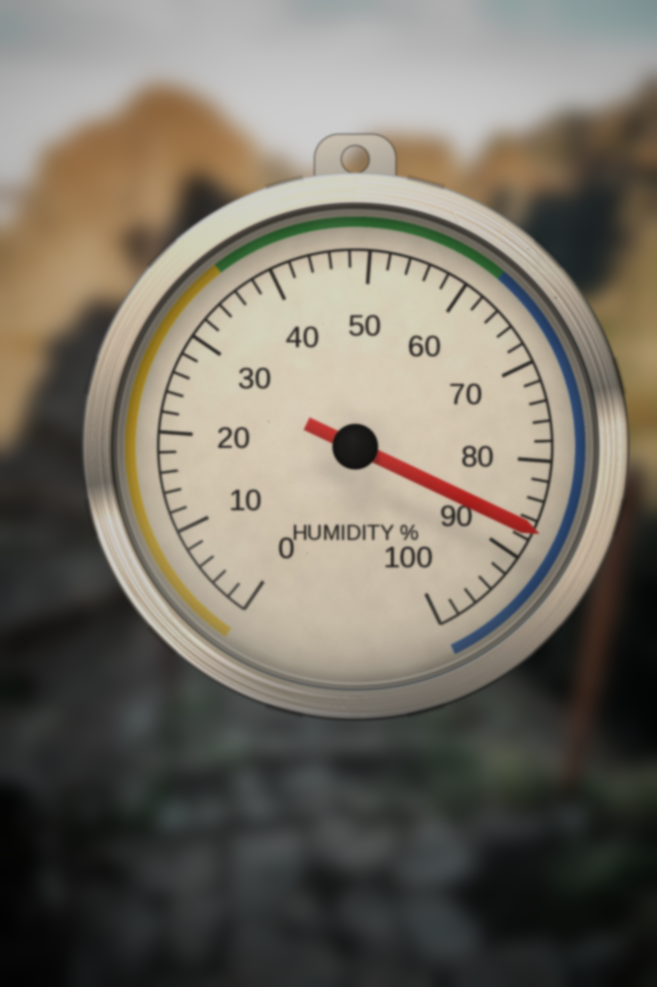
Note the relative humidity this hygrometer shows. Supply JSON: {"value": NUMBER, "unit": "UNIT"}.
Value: {"value": 87, "unit": "%"}
